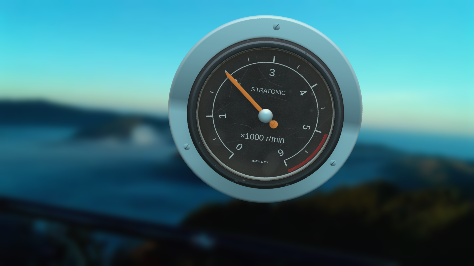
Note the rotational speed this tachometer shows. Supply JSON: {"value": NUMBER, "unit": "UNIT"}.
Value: {"value": 2000, "unit": "rpm"}
